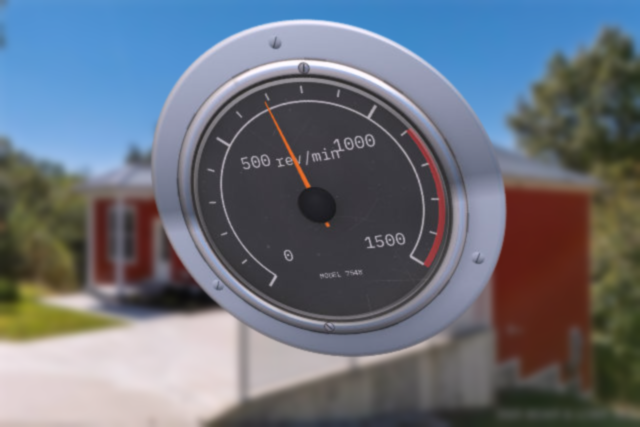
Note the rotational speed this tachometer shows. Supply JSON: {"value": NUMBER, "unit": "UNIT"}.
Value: {"value": 700, "unit": "rpm"}
